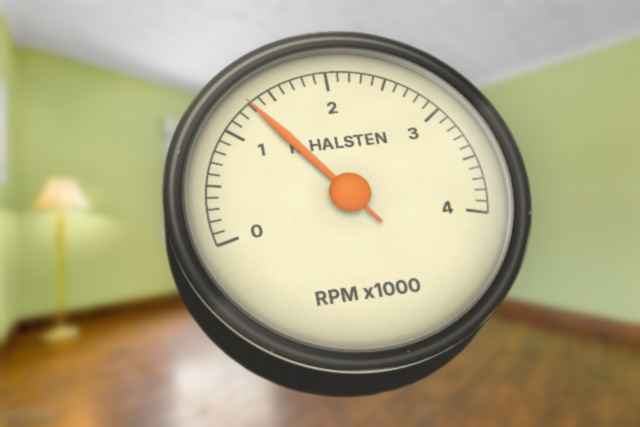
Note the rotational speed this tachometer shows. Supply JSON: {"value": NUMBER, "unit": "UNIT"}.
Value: {"value": 1300, "unit": "rpm"}
